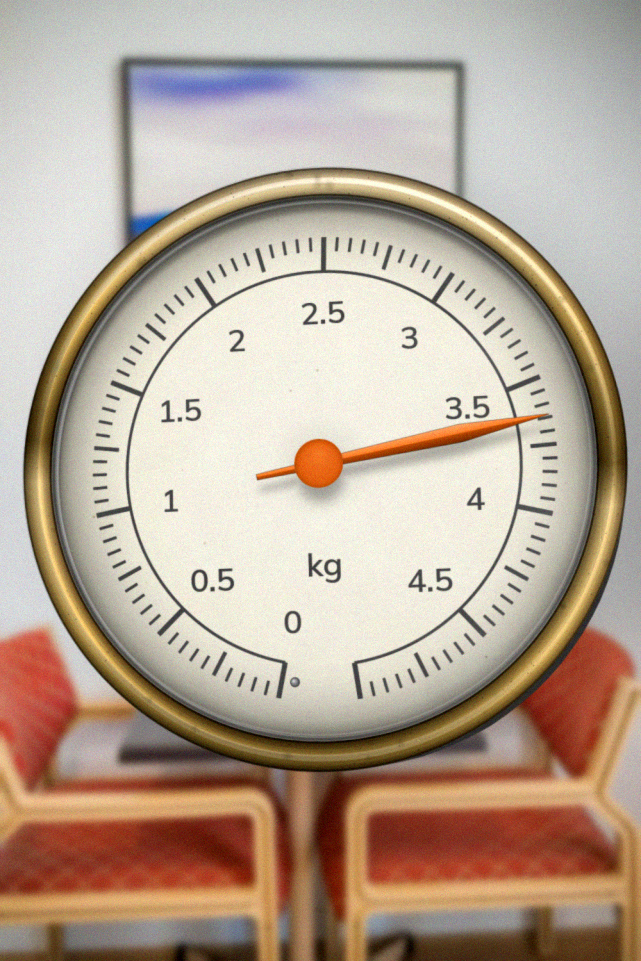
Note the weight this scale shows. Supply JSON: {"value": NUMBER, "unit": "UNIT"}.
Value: {"value": 3.65, "unit": "kg"}
